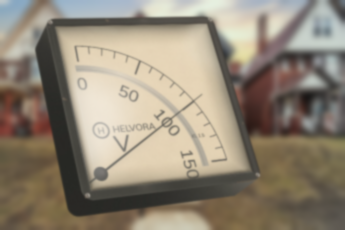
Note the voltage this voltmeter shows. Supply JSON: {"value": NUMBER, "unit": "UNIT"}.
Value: {"value": 100, "unit": "V"}
